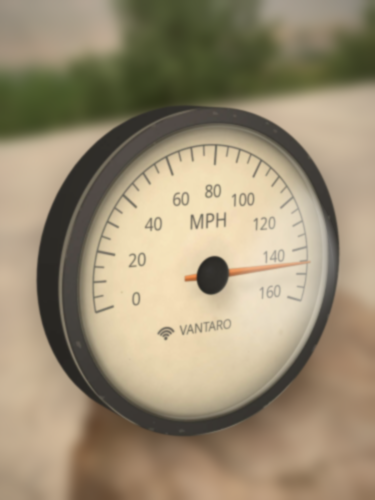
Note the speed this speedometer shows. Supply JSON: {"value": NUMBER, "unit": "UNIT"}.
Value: {"value": 145, "unit": "mph"}
